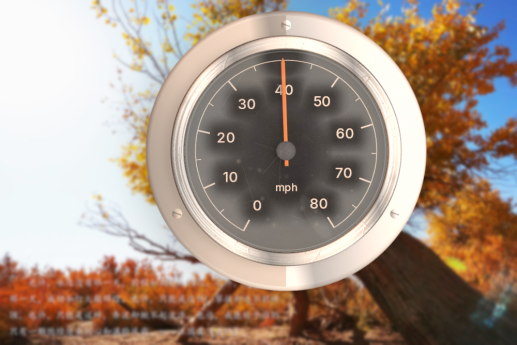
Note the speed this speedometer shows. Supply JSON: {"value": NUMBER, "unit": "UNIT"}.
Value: {"value": 40, "unit": "mph"}
